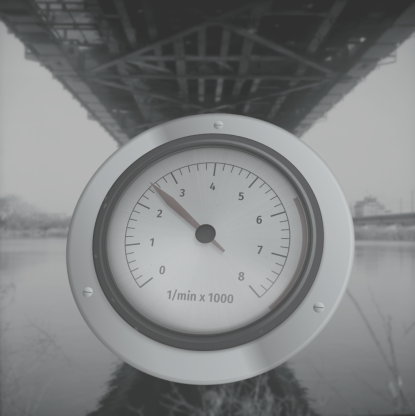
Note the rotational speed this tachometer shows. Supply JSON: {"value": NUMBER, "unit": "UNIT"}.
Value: {"value": 2500, "unit": "rpm"}
